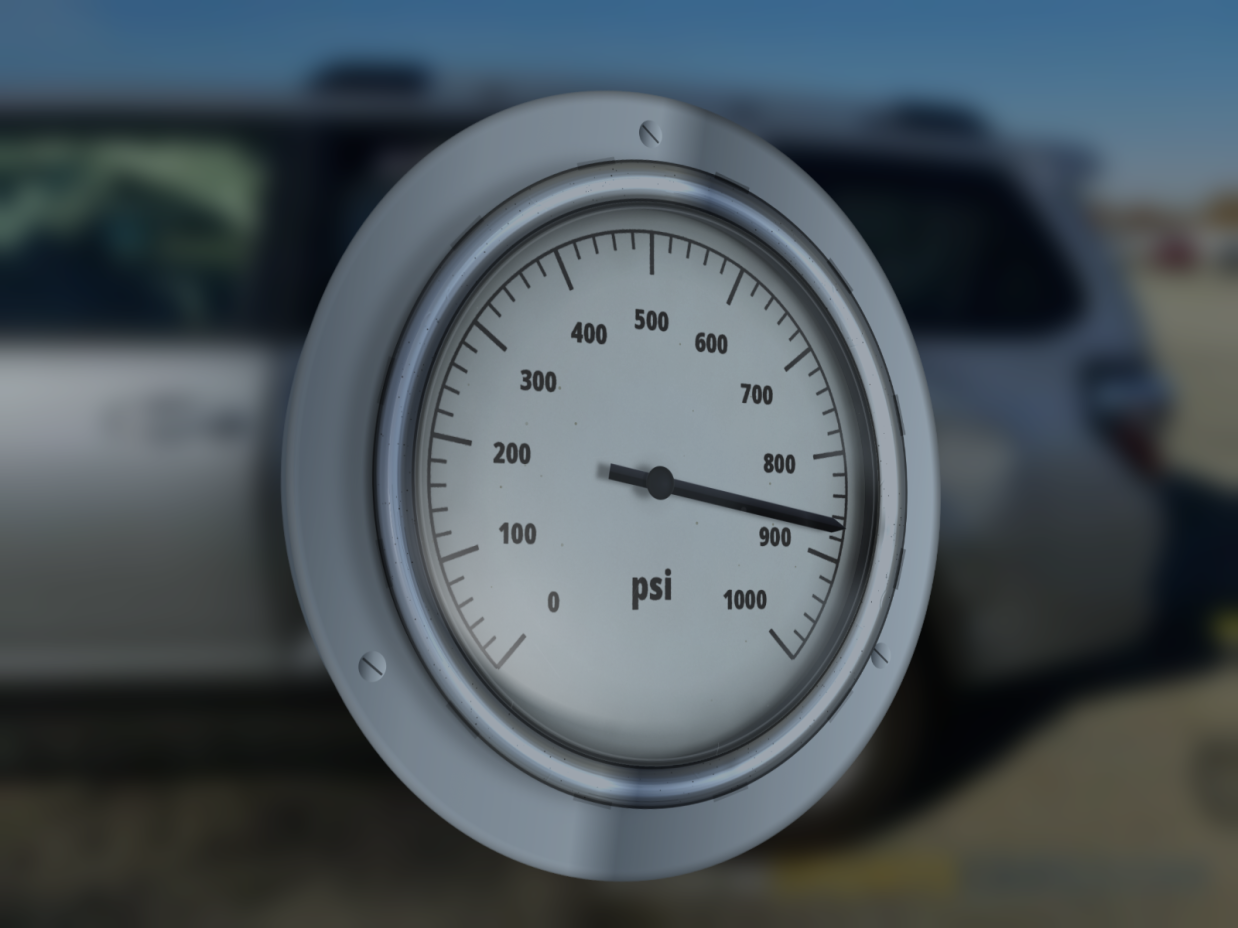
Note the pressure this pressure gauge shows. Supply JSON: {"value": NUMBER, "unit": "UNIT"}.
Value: {"value": 870, "unit": "psi"}
